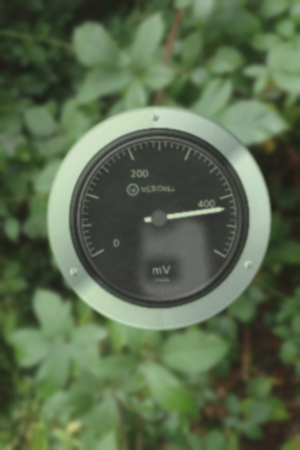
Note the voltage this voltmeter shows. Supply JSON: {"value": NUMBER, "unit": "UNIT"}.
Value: {"value": 420, "unit": "mV"}
